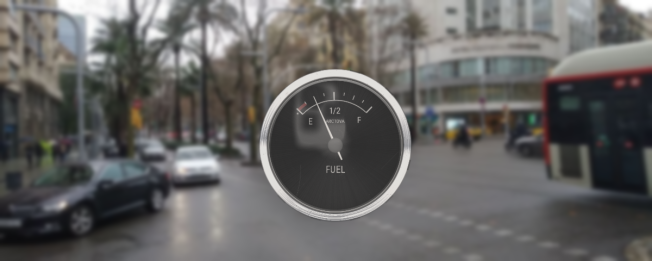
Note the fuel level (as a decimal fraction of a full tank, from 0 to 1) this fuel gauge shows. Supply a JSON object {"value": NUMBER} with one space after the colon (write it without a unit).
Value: {"value": 0.25}
